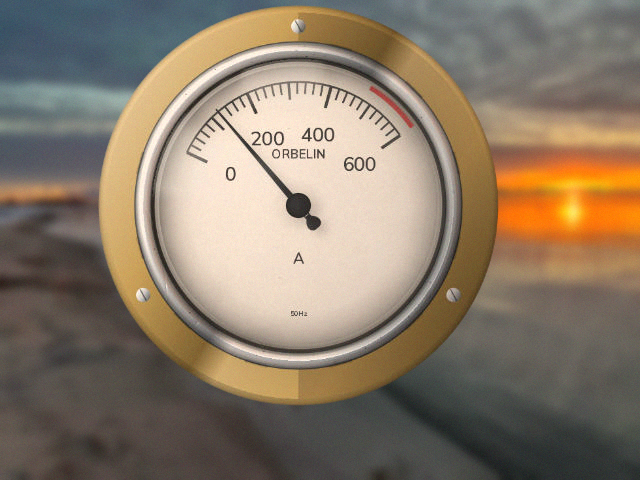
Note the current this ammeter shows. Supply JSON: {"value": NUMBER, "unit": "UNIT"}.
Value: {"value": 120, "unit": "A"}
